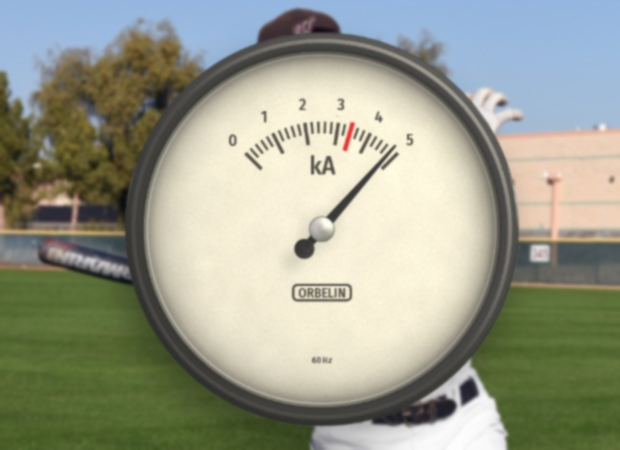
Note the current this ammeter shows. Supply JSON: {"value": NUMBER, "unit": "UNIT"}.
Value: {"value": 4.8, "unit": "kA"}
